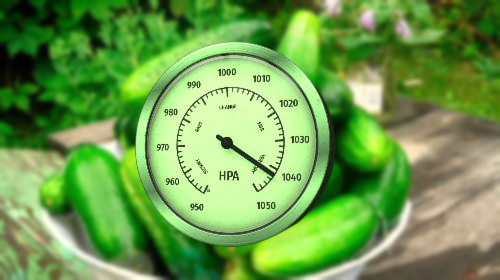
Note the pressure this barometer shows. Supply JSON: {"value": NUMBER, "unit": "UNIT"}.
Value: {"value": 1042, "unit": "hPa"}
